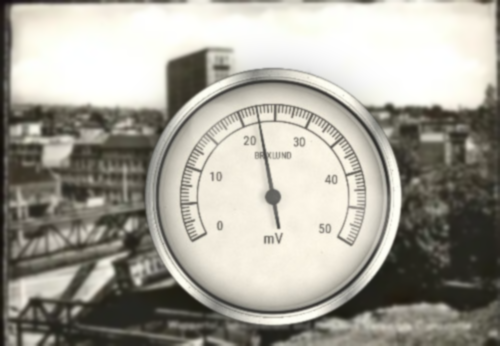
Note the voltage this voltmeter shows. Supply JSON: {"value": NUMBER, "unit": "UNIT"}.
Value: {"value": 22.5, "unit": "mV"}
